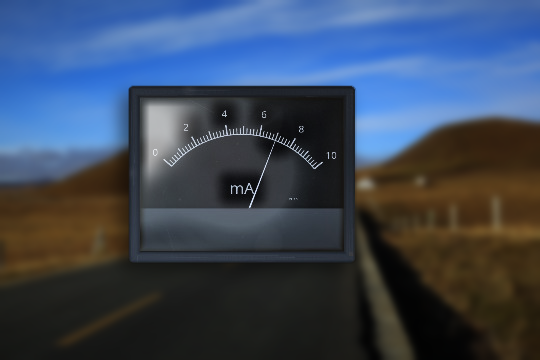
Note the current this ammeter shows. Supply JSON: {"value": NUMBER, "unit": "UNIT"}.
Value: {"value": 7, "unit": "mA"}
